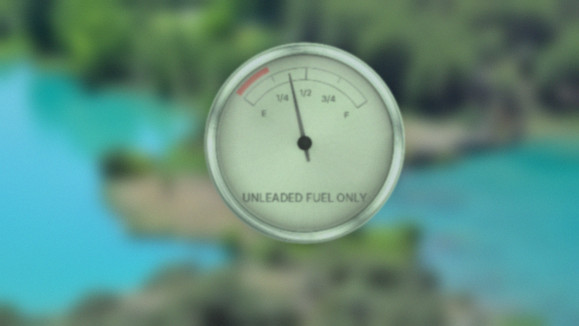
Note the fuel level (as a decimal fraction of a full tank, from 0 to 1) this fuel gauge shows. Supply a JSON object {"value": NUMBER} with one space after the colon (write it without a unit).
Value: {"value": 0.375}
